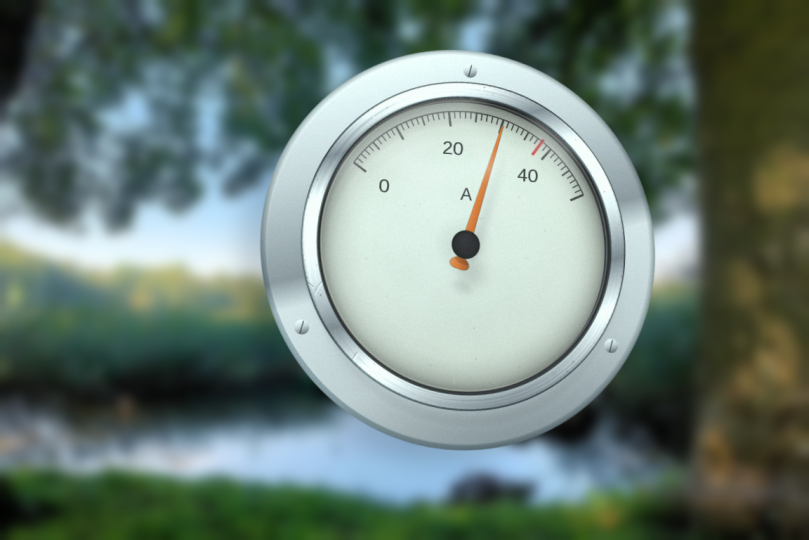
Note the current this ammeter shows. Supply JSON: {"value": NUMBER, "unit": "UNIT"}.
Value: {"value": 30, "unit": "A"}
